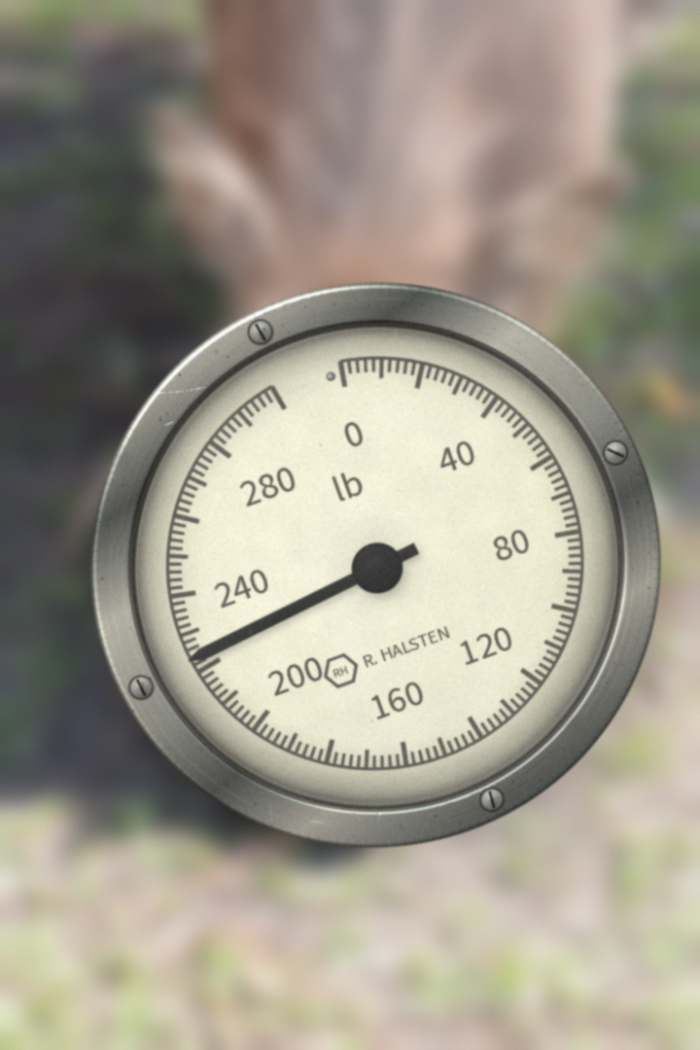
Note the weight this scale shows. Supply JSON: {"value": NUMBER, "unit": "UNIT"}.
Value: {"value": 224, "unit": "lb"}
